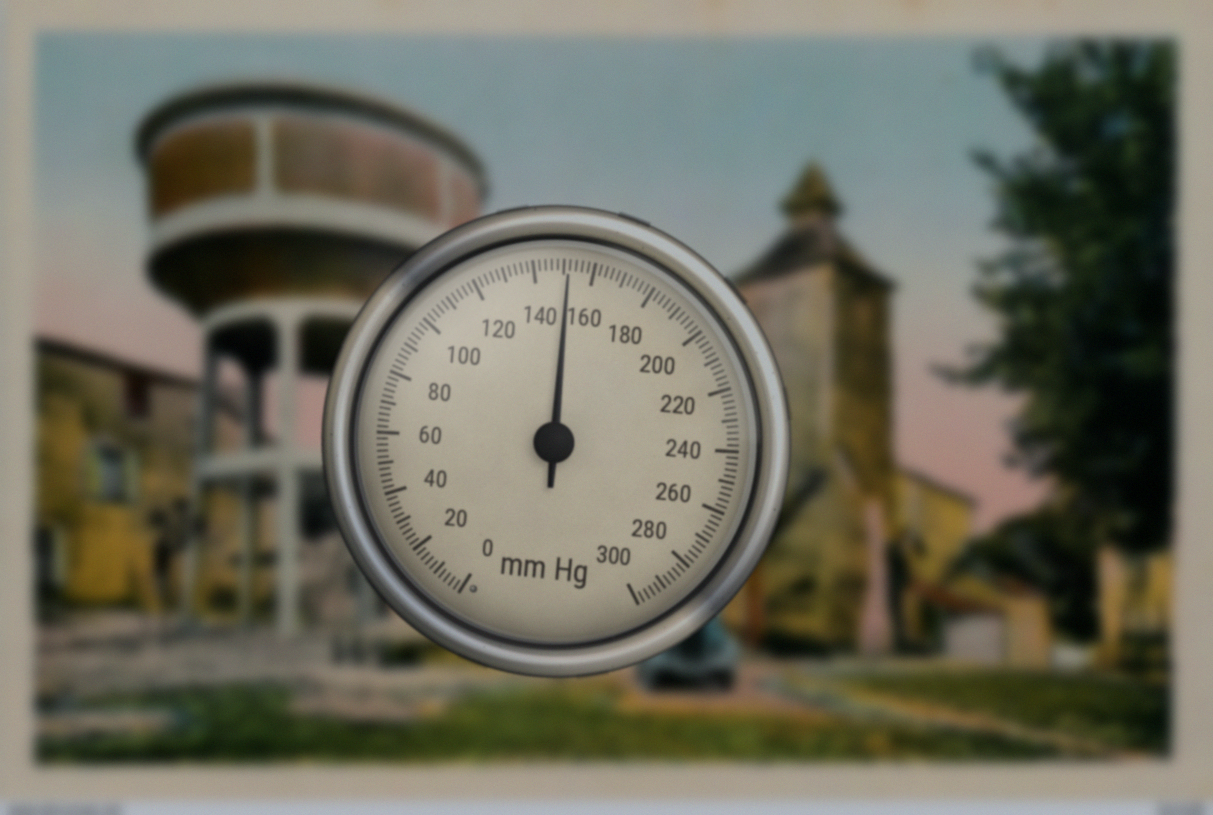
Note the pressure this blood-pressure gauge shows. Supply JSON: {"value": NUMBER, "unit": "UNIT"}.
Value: {"value": 152, "unit": "mmHg"}
